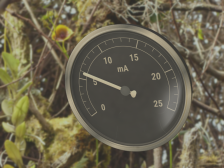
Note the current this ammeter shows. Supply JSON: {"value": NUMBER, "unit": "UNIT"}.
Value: {"value": 6, "unit": "mA"}
